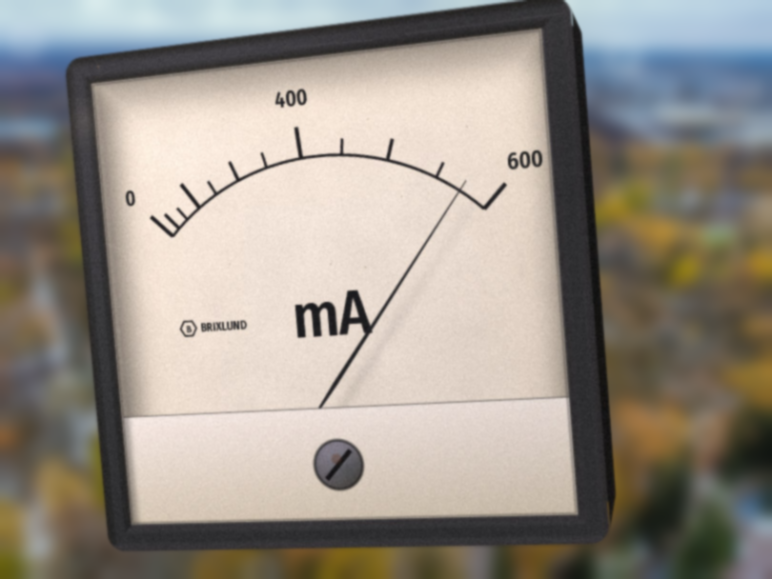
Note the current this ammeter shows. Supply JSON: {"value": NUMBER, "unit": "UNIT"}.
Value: {"value": 575, "unit": "mA"}
